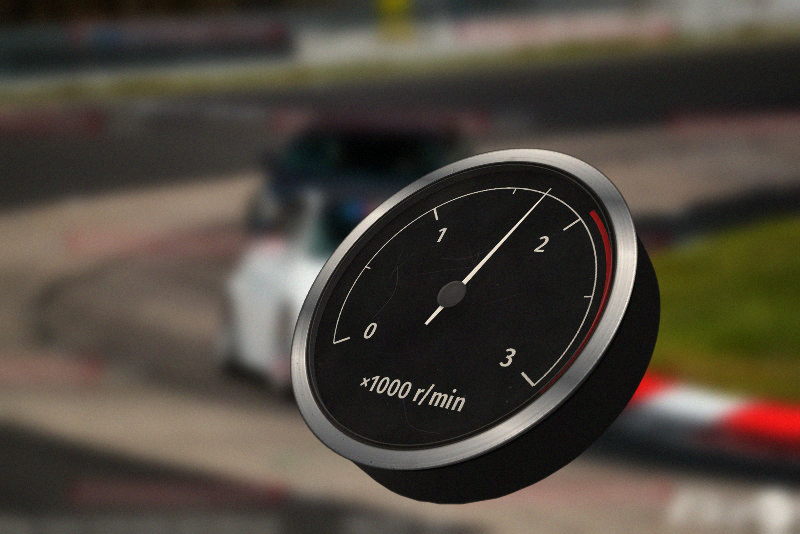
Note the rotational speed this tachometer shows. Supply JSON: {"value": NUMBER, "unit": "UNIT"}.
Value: {"value": 1750, "unit": "rpm"}
